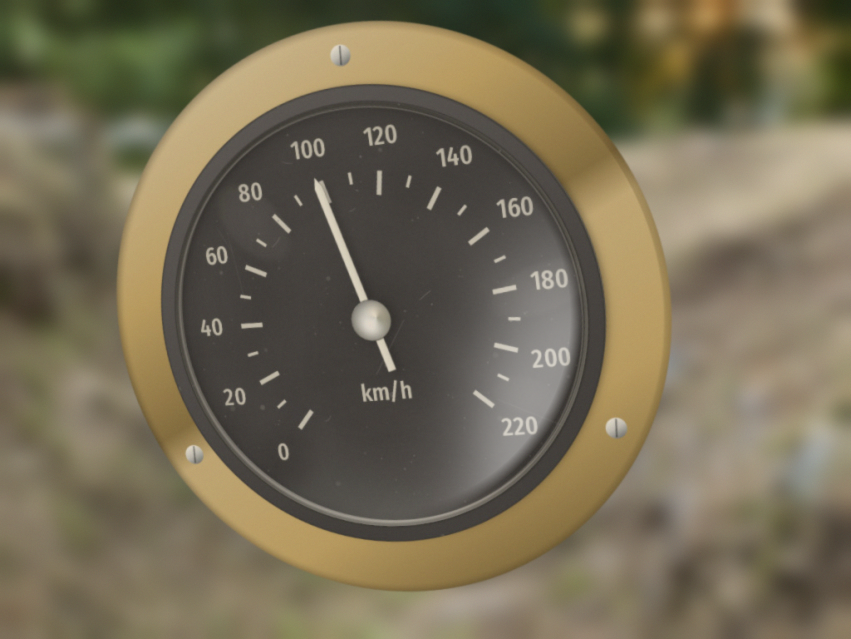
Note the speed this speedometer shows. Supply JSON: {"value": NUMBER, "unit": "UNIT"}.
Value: {"value": 100, "unit": "km/h"}
